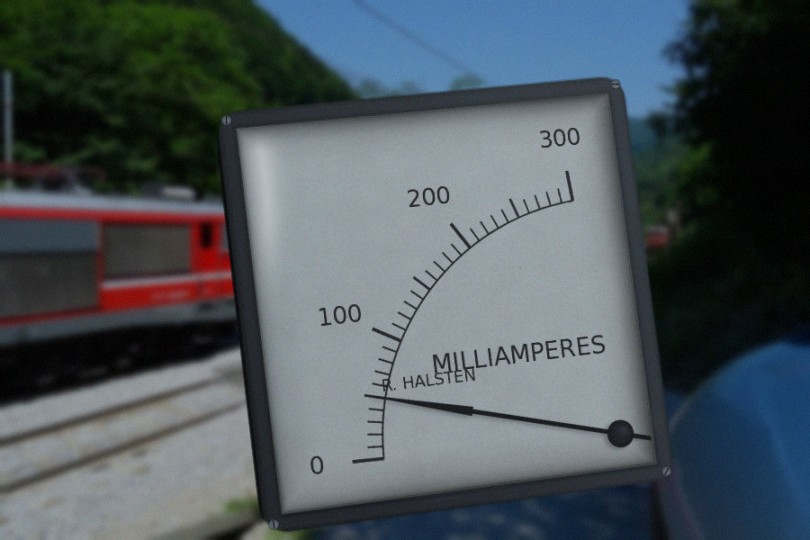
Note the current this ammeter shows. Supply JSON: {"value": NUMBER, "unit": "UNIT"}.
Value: {"value": 50, "unit": "mA"}
